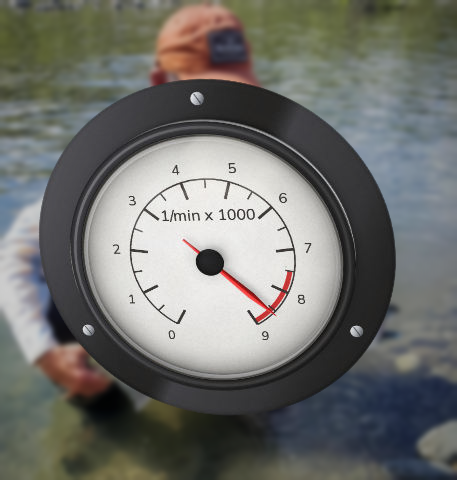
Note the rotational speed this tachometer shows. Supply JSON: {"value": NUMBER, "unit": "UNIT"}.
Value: {"value": 8500, "unit": "rpm"}
